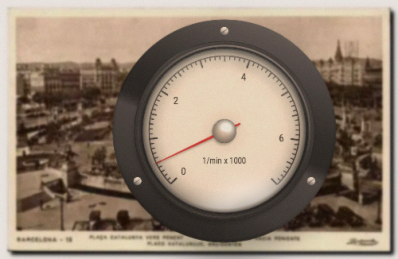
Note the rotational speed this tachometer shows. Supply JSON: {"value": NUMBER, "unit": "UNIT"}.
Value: {"value": 500, "unit": "rpm"}
